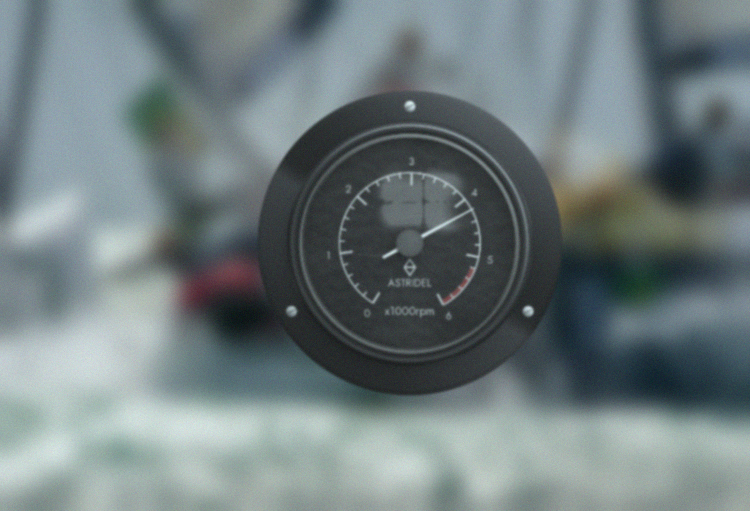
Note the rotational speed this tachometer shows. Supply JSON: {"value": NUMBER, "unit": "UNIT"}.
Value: {"value": 4200, "unit": "rpm"}
